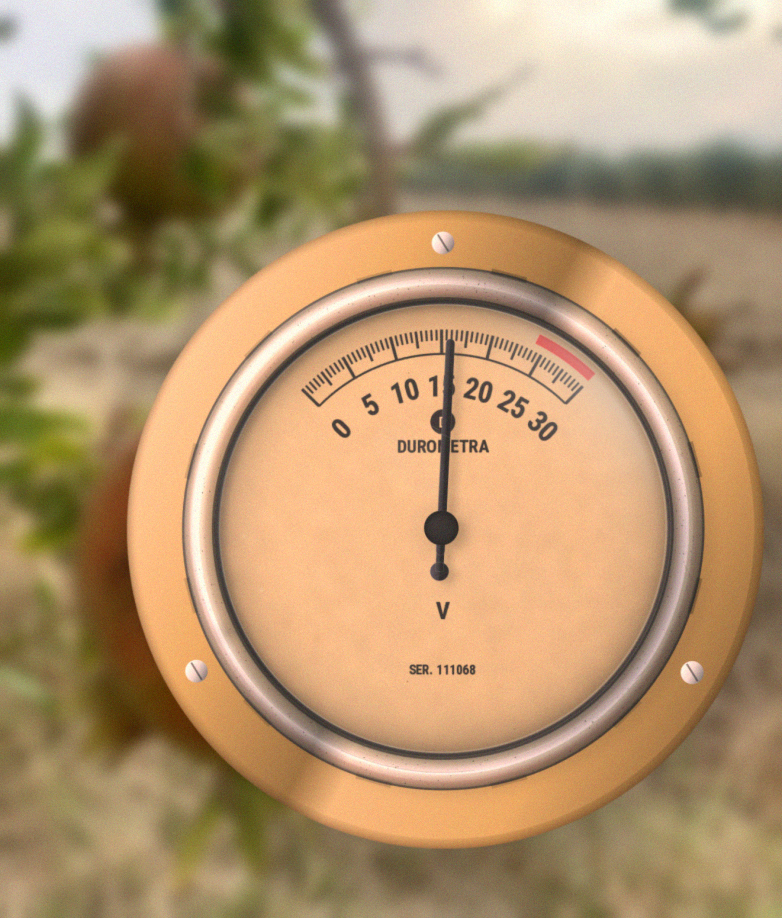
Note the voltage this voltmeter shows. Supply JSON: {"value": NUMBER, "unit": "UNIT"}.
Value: {"value": 16, "unit": "V"}
